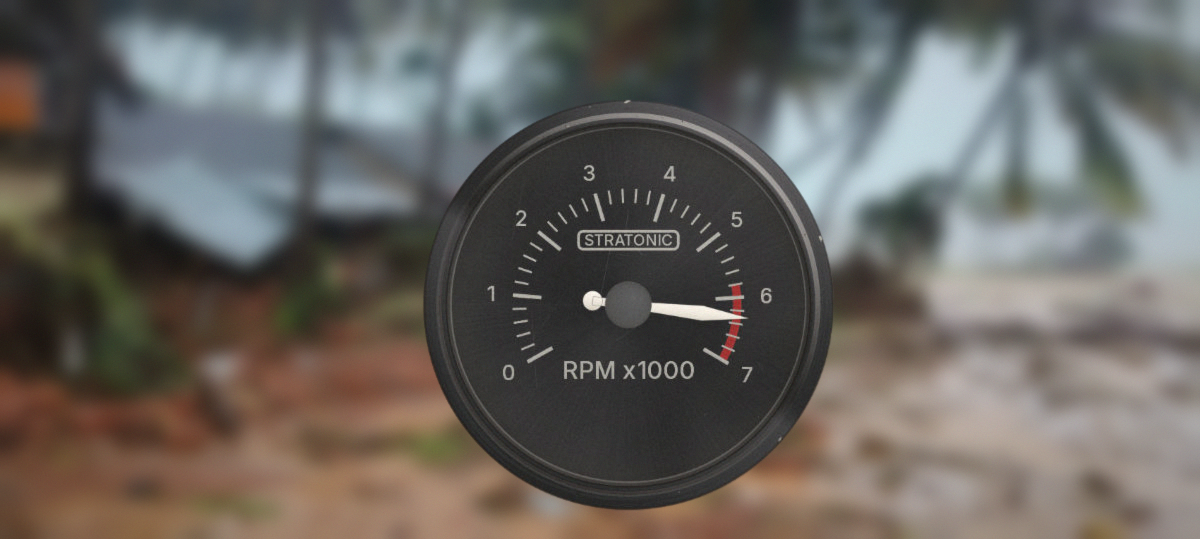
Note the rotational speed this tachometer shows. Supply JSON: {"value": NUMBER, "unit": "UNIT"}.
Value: {"value": 6300, "unit": "rpm"}
